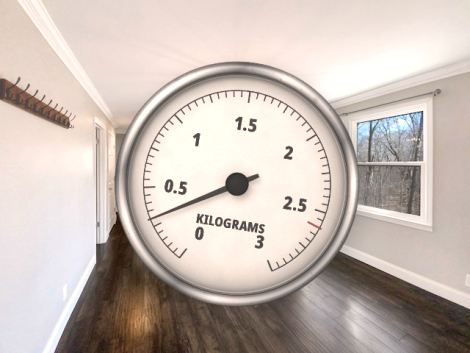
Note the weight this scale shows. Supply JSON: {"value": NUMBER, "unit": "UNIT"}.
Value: {"value": 0.3, "unit": "kg"}
